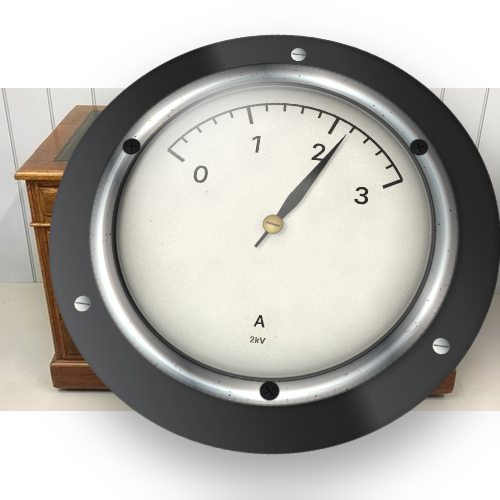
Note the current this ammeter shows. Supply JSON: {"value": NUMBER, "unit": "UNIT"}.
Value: {"value": 2.2, "unit": "A"}
